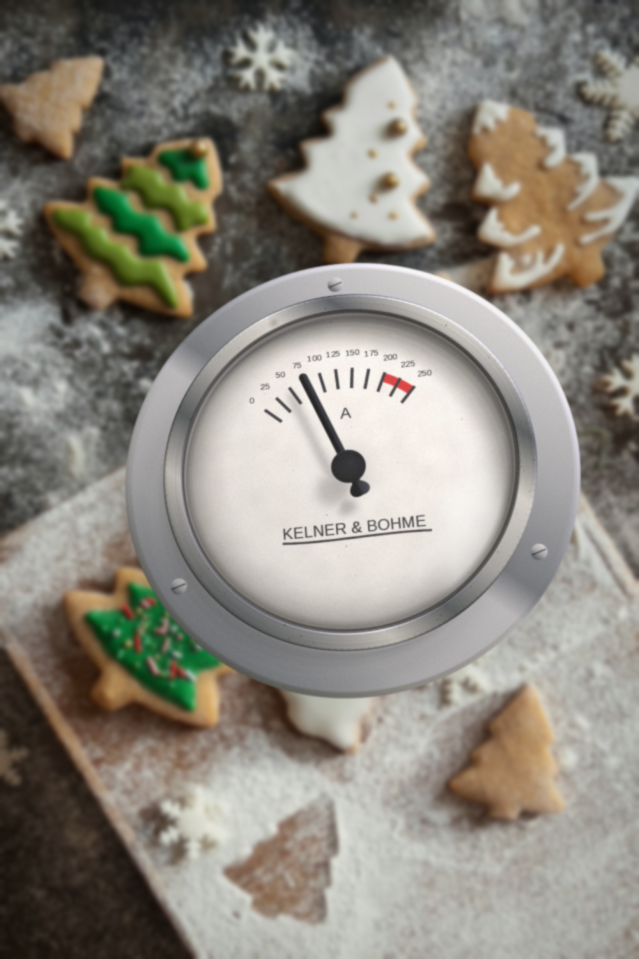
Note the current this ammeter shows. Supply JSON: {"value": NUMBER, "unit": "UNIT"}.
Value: {"value": 75, "unit": "A"}
